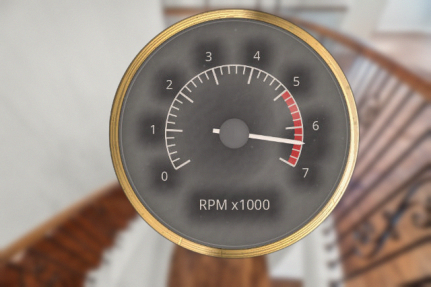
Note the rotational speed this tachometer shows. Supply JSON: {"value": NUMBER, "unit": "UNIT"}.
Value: {"value": 6400, "unit": "rpm"}
